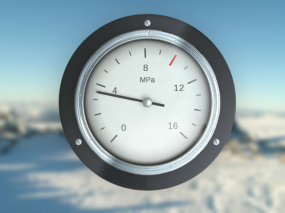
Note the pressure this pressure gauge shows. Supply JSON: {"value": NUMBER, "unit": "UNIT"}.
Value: {"value": 3.5, "unit": "MPa"}
